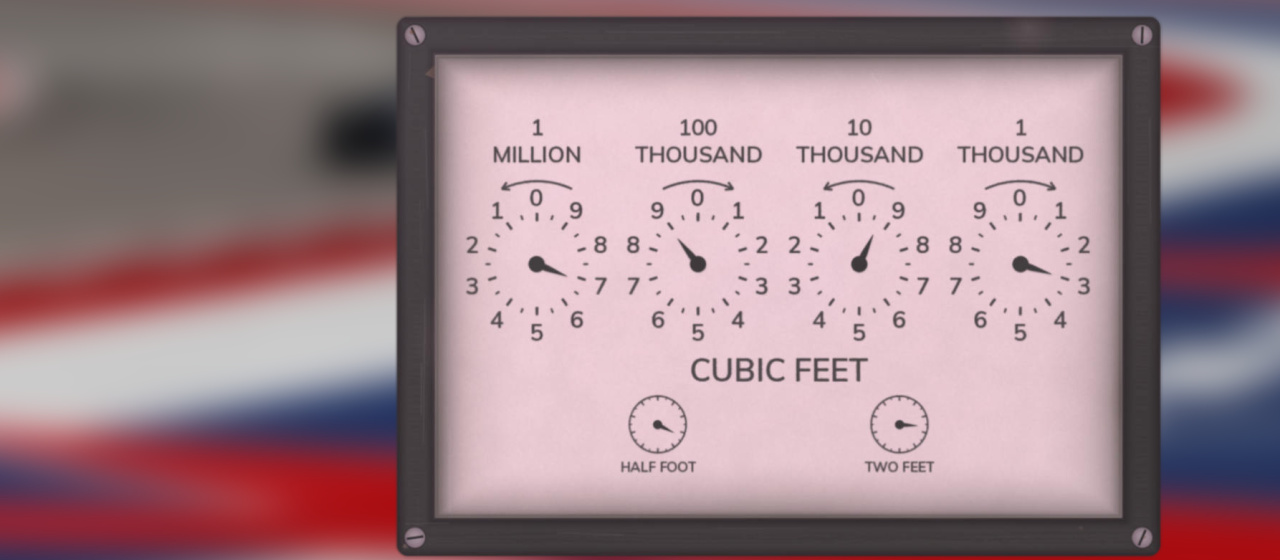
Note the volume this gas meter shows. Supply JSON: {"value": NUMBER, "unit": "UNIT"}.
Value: {"value": 689300, "unit": "ft³"}
